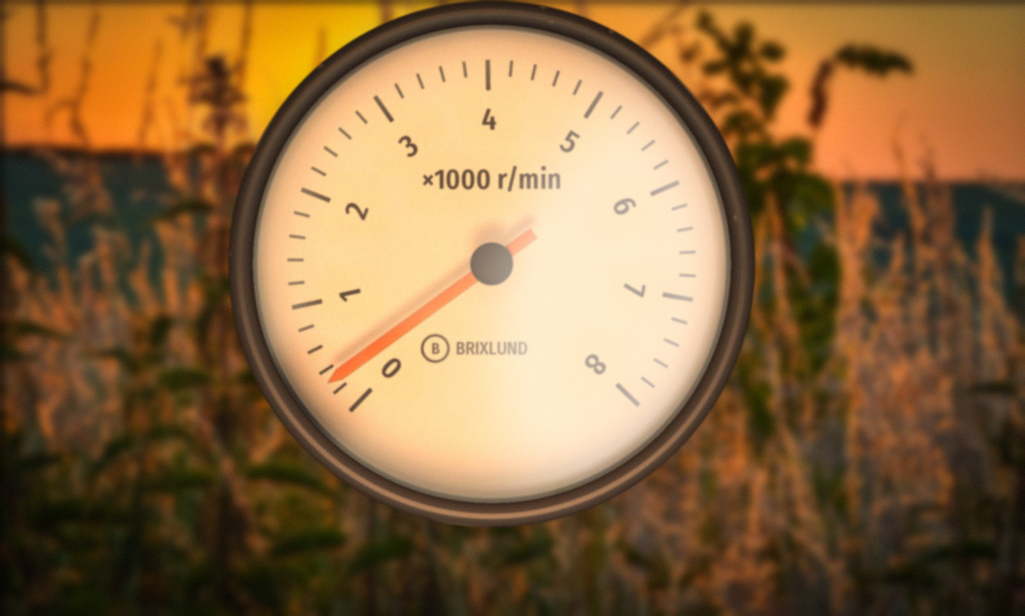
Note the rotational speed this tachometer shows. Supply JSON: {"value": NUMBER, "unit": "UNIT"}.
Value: {"value": 300, "unit": "rpm"}
